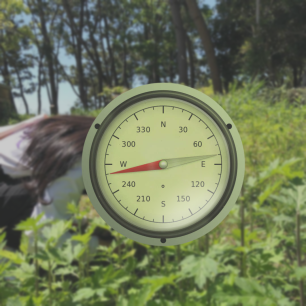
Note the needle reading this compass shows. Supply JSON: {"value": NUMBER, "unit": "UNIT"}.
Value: {"value": 260, "unit": "°"}
